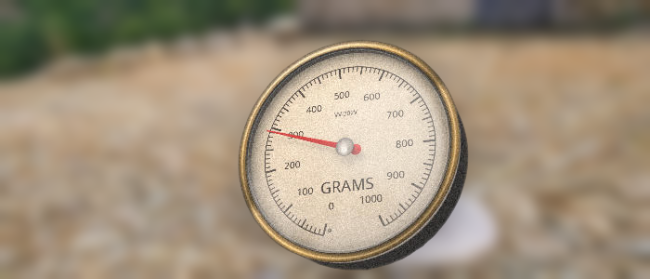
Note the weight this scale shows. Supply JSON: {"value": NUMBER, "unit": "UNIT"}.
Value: {"value": 290, "unit": "g"}
